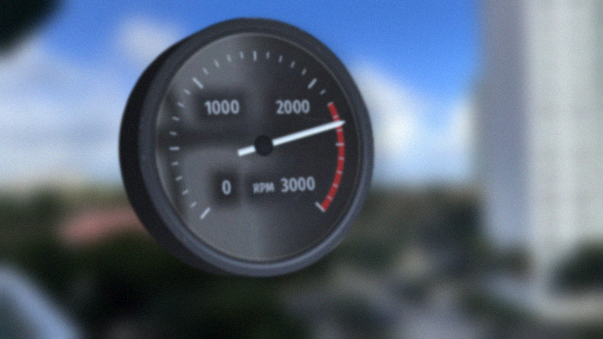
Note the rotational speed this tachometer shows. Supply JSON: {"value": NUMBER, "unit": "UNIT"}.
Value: {"value": 2350, "unit": "rpm"}
